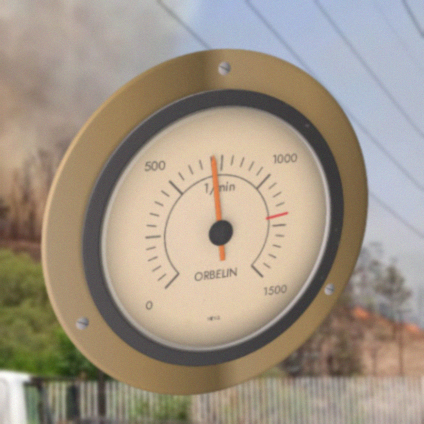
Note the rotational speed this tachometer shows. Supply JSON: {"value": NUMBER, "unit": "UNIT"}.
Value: {"value": 700, "unit": "rpm"}
